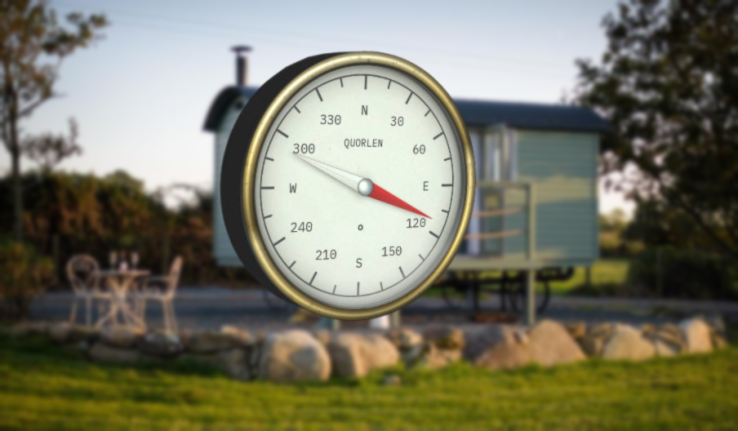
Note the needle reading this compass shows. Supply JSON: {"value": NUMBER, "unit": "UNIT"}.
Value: {"value": 112.5, "unit": "°"}
